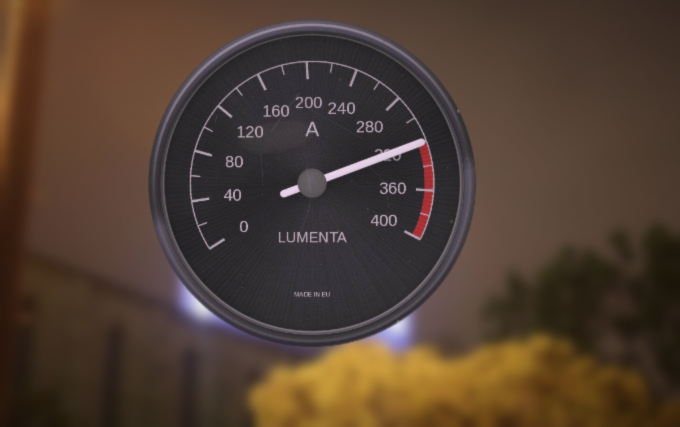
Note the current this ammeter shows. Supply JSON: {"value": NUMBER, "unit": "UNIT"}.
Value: {"value": 320, "unit": "A"}
